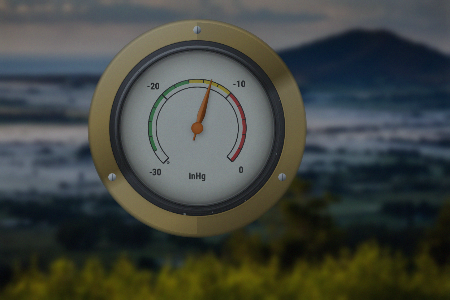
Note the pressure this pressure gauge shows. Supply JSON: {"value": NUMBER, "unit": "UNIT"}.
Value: {"value": -13, "unit": "inHg"}
